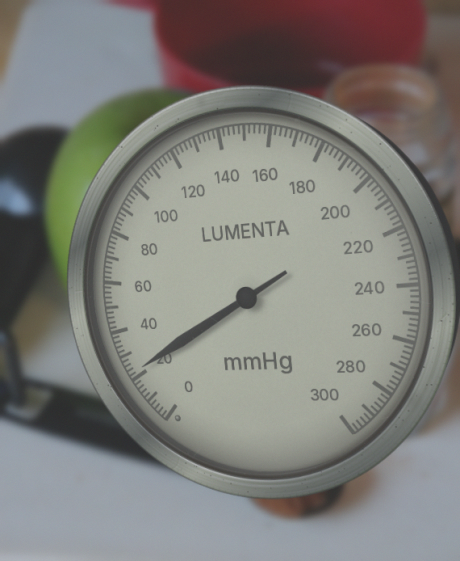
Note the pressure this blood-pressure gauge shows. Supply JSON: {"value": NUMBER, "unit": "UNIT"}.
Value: {"value": 22, "unit": "mmHg"}
